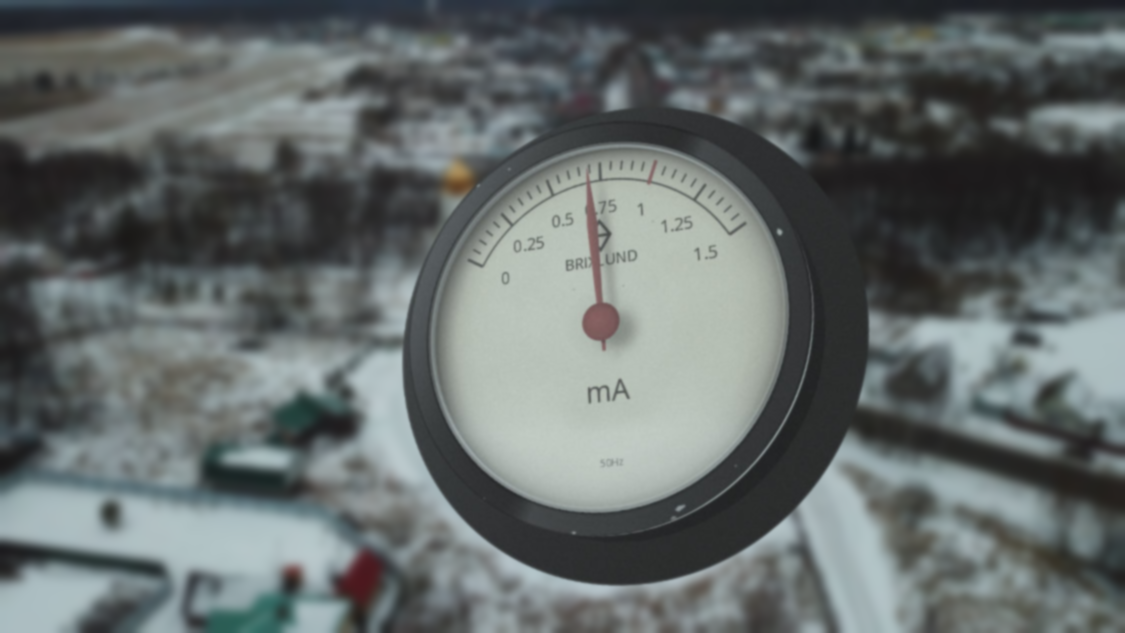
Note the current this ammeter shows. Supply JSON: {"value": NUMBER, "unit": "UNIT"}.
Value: {"value": 0.7, "unit": "mA"}
